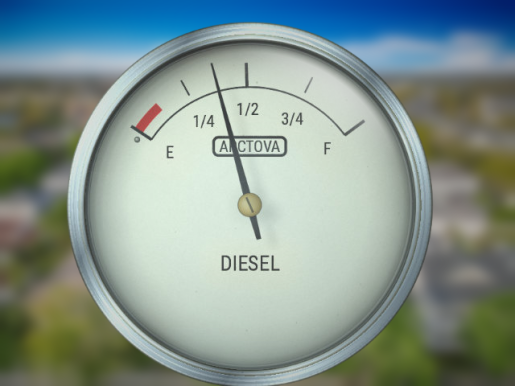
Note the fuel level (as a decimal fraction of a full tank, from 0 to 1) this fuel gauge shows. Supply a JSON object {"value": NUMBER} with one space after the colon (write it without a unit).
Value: {"value": 0.375}
